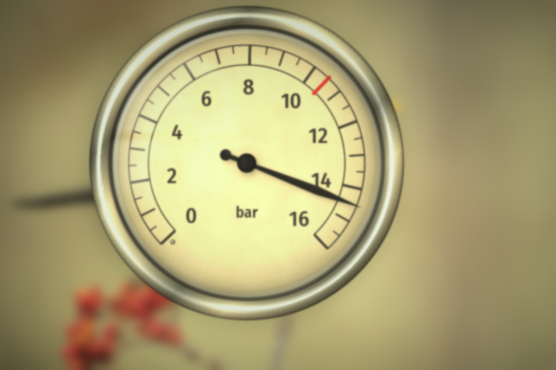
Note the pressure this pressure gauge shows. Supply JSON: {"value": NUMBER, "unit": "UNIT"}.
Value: {"value": 14.5, "unit": "bar"}
